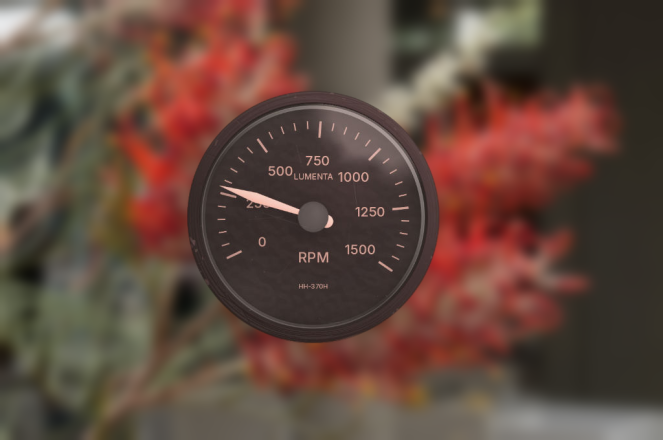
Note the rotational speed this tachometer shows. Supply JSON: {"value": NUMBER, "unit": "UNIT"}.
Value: {"value": 275, "unit": "rpm"}
